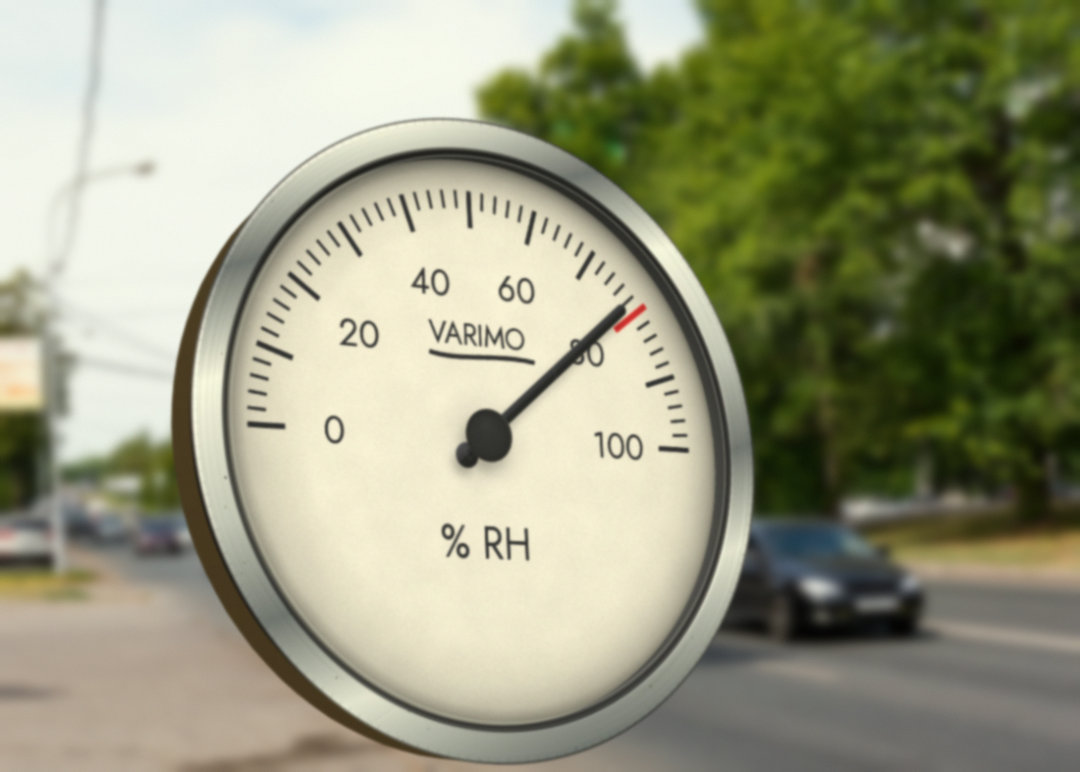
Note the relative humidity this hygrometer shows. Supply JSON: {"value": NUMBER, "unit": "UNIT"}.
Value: {"value": 78, "unit": "%"}
